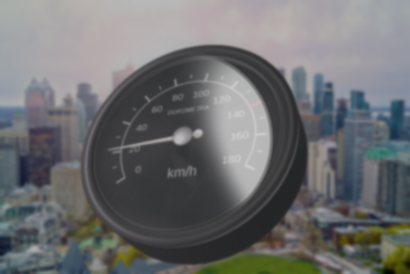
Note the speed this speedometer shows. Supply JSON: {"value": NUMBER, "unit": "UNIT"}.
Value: {"value": 20, "unit": "km/h"}
